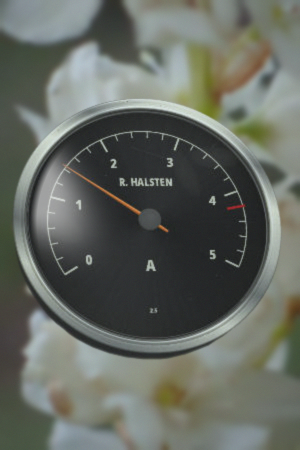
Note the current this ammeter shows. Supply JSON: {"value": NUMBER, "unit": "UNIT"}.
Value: {"value": 1.4, "unit": "A"}
